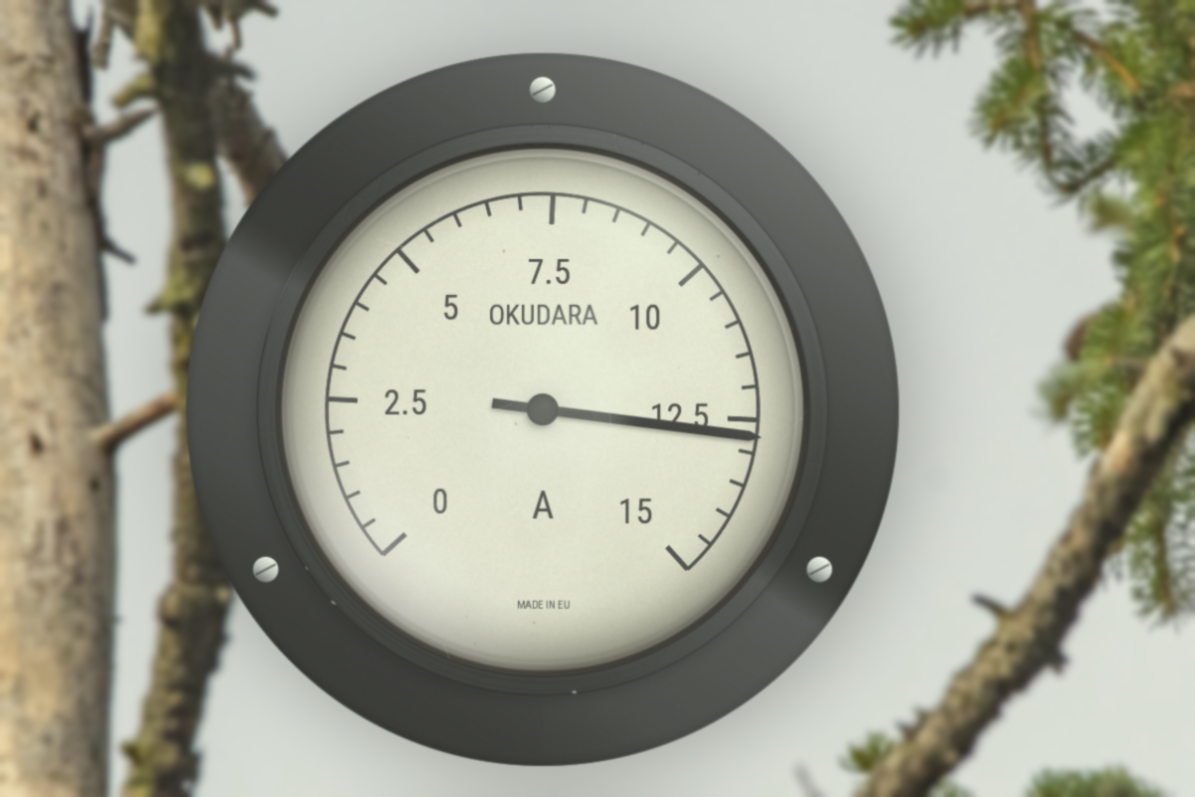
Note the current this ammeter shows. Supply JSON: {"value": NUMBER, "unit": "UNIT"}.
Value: {"value": 12.75, "unit": "A"}
